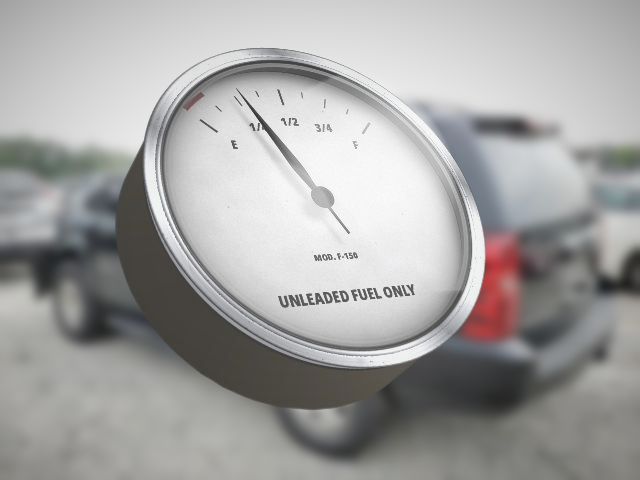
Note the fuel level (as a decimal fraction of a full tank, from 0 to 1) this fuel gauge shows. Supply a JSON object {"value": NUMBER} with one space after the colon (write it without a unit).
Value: {"value": 0.25}
